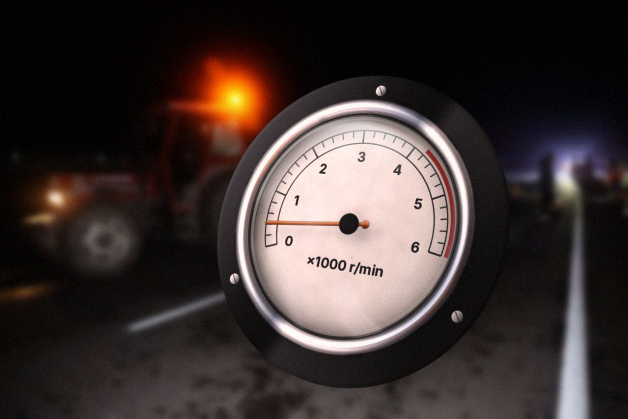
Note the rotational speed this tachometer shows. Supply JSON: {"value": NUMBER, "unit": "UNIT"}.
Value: {"value": 400, "unit": "rpm"}
